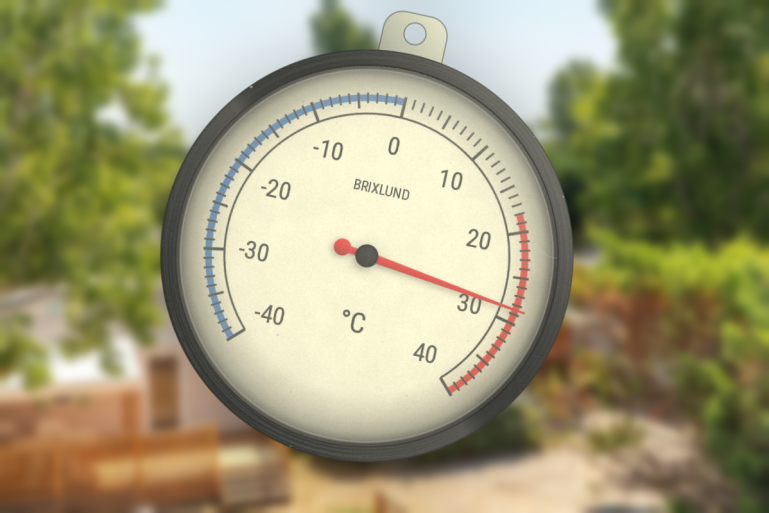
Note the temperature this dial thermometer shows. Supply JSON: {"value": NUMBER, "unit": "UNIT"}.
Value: {"value": 28.5, "unit": "°C"}
